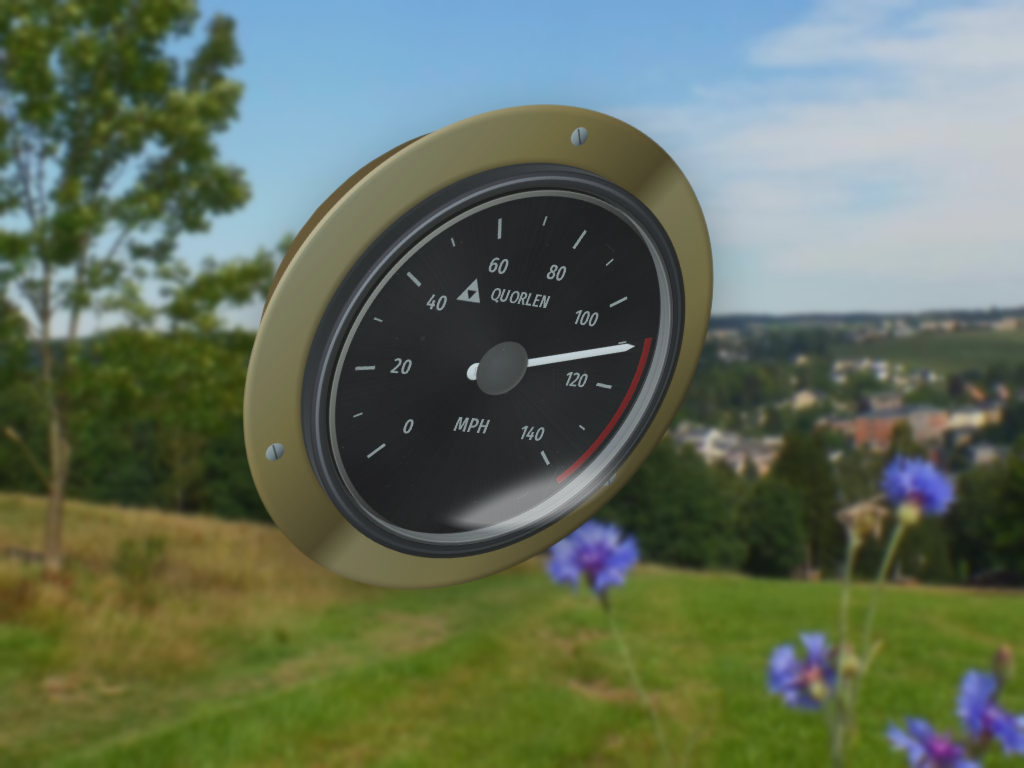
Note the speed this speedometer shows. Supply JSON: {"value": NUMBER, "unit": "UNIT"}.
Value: {"value": 110, "unit": "mph"}
